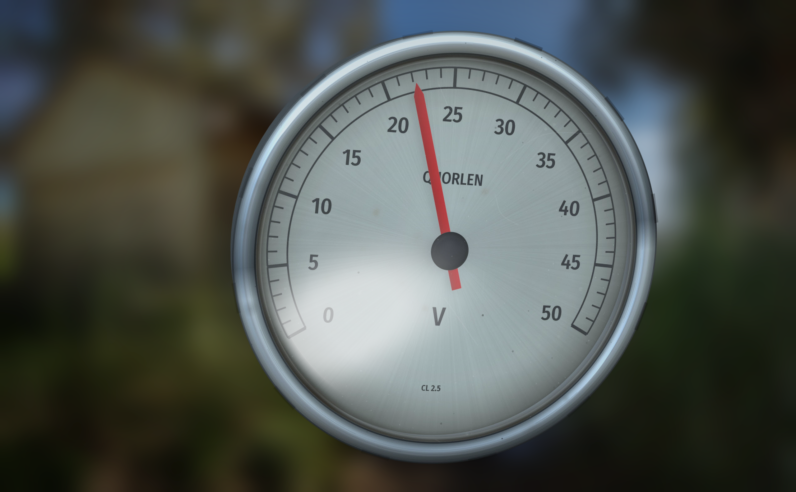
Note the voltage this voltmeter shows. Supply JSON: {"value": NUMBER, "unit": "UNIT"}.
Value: {"value": 22, "unit": "V"}
